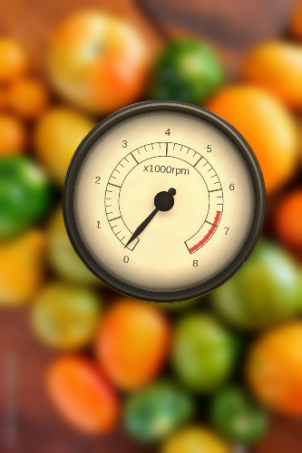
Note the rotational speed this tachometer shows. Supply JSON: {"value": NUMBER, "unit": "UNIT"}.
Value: {"value": 200, "unit": "rpm"}
